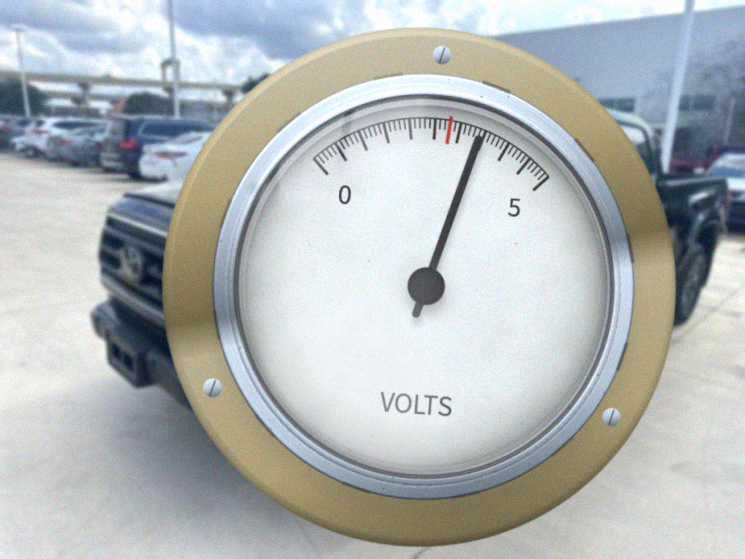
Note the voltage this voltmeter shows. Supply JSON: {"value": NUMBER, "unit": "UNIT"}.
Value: {"value": 3.4, "unit": "V"}
